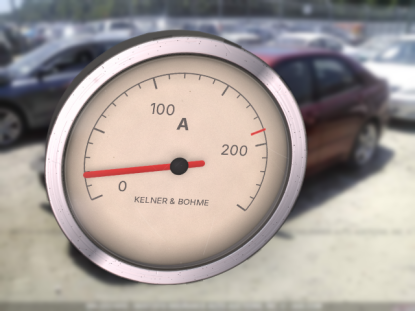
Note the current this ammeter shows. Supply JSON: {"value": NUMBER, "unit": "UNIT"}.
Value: {"value": 20, "unit": "A"}
